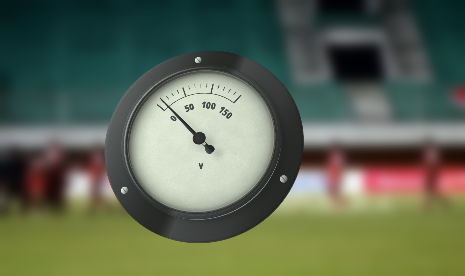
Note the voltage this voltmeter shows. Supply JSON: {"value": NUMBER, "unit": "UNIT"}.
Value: {"value": 10, "unit": "V"}
